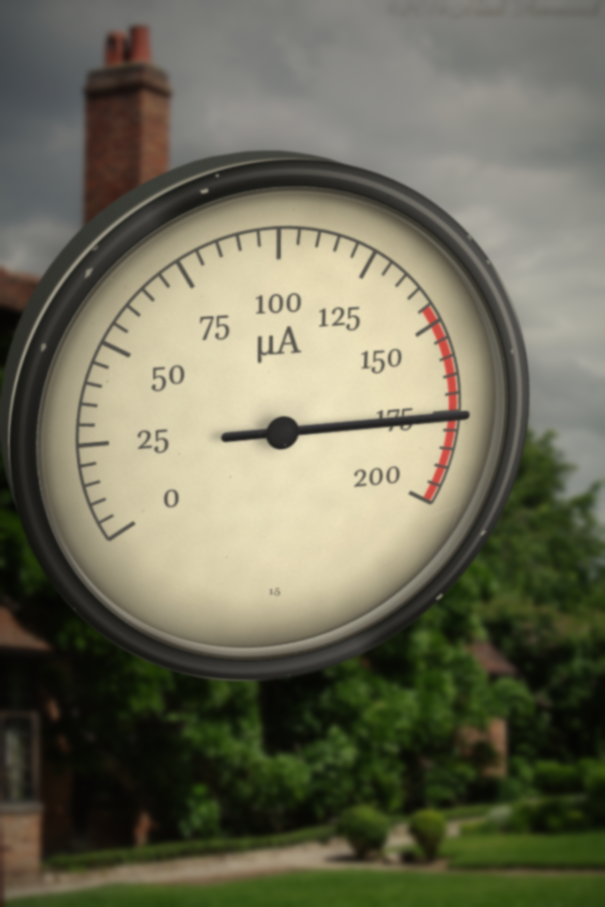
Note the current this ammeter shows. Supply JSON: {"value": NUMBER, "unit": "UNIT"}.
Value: {"value": 175, "unit": "µA"}
